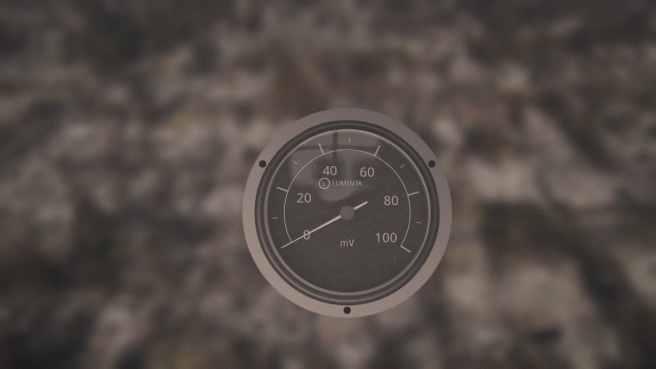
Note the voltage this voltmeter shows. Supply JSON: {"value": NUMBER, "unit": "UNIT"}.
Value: {"value": 0, "unit": "mV"}
